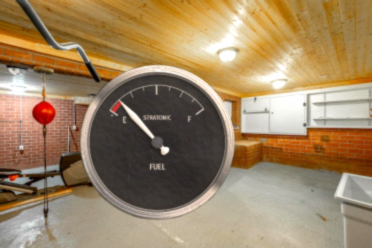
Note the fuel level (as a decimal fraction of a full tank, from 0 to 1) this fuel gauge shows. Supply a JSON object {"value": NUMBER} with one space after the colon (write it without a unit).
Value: {"value": 0.125}
